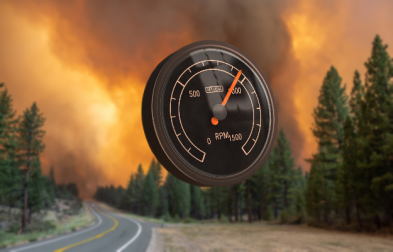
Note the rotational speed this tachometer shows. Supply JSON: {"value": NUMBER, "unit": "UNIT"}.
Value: {"value": 950, "unit": "rpm"}
